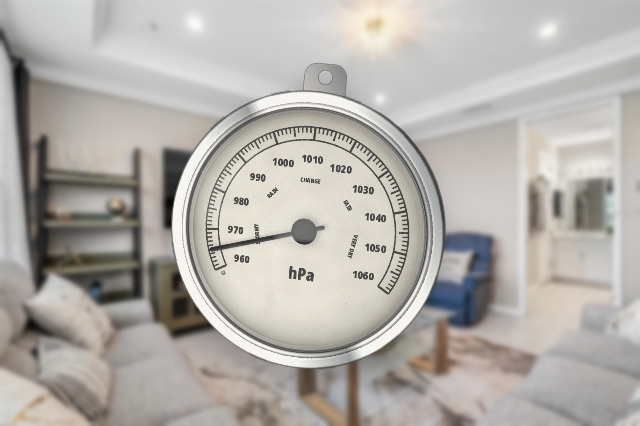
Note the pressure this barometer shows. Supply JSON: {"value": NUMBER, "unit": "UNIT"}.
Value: {"value": 965, "unit": "hPa"}
